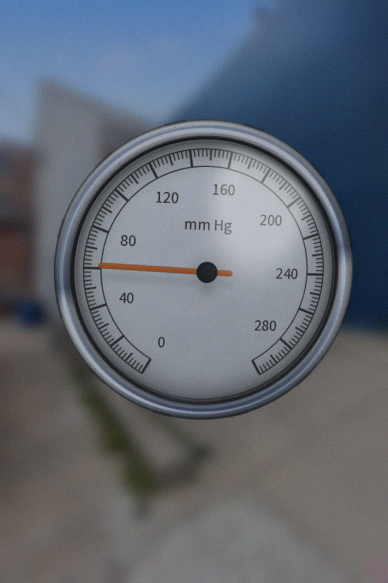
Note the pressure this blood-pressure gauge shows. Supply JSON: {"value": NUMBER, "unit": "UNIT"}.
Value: {"value": 62, "unit": "mmHg"}
